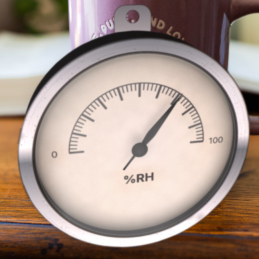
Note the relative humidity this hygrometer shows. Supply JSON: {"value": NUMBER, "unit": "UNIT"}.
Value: {"value": 70, "unit": "%"}
